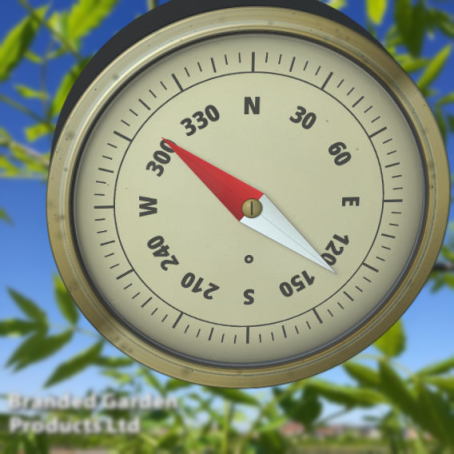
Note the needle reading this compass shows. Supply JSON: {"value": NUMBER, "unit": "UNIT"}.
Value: {"value": 310, "unit": "°"}
